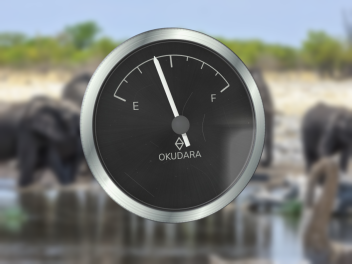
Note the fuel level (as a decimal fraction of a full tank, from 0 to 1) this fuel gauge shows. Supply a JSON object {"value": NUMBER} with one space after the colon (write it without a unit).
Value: {"value": 0.375}
